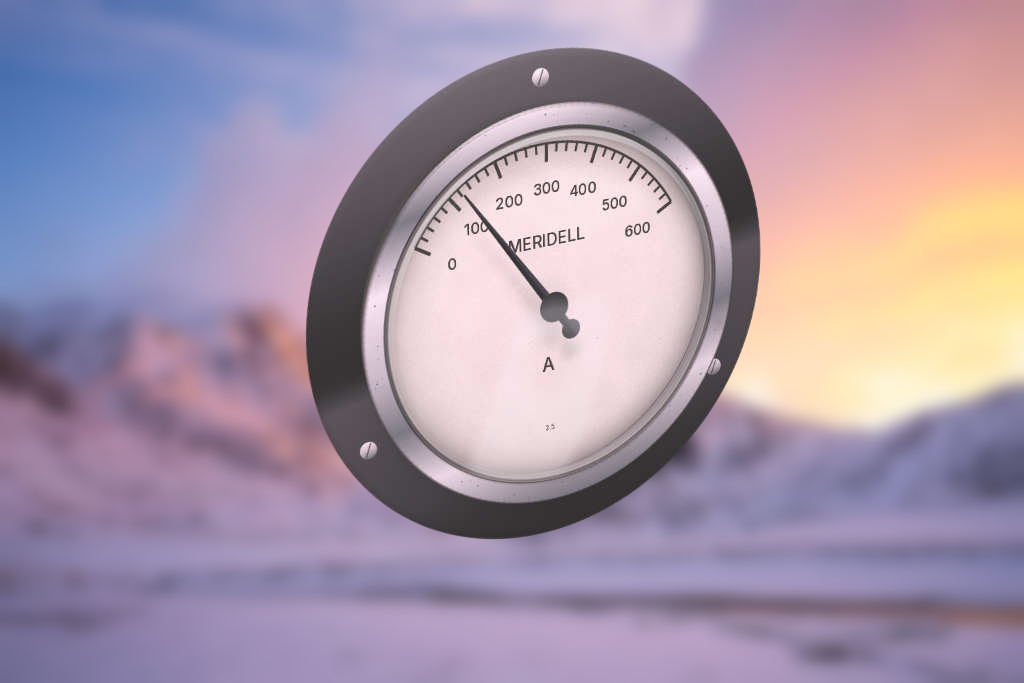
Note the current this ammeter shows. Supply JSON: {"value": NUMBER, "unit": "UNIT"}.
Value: {"value": 120, "unit": "A"}
